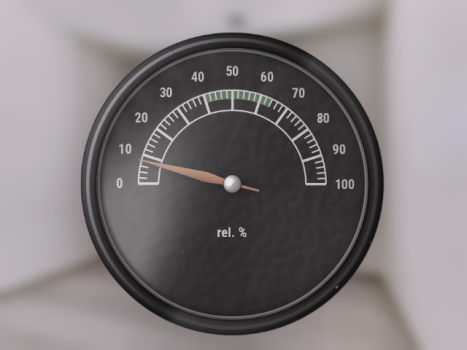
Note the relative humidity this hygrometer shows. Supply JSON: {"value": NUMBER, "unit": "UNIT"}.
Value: {"value": 8, "unit": "%"}
